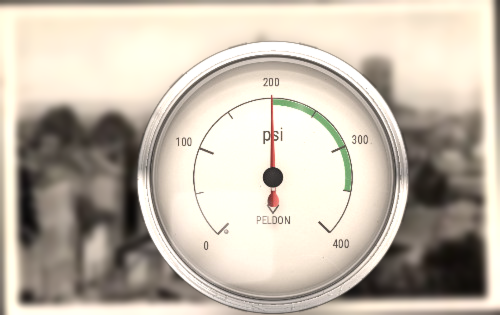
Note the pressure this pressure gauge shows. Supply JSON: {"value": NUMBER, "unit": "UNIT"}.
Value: {"value": 200, "unit": "psi"}
